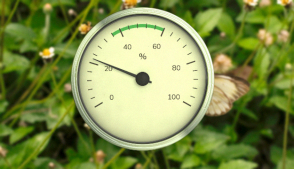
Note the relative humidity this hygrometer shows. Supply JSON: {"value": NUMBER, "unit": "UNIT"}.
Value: {"value": 22, "unit": "%"}
